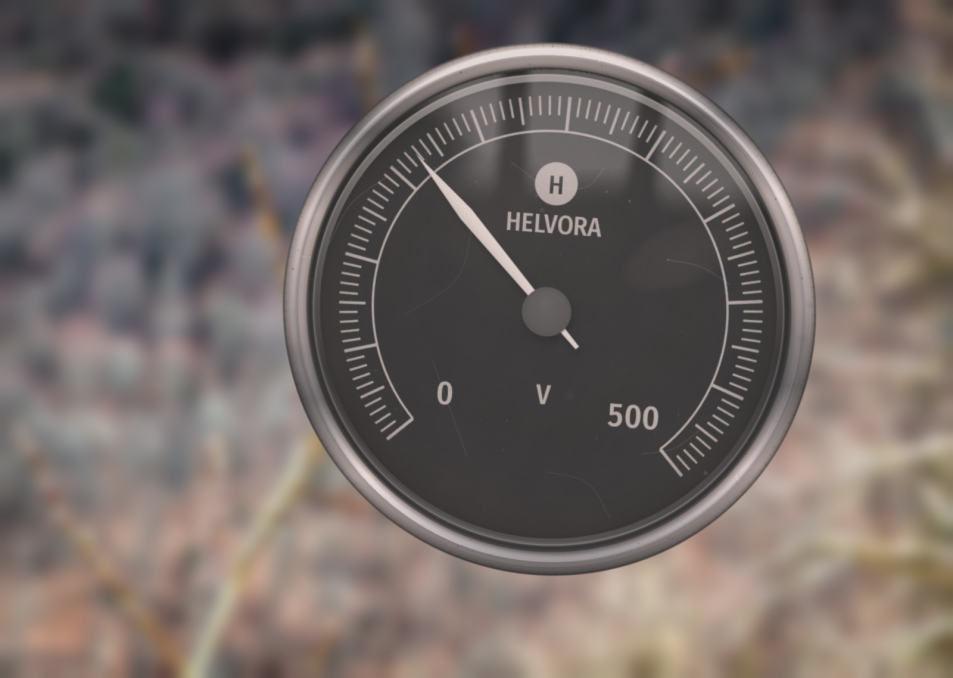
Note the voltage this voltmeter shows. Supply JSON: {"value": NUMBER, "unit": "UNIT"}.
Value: {"value": 165, "unit": "V"}
